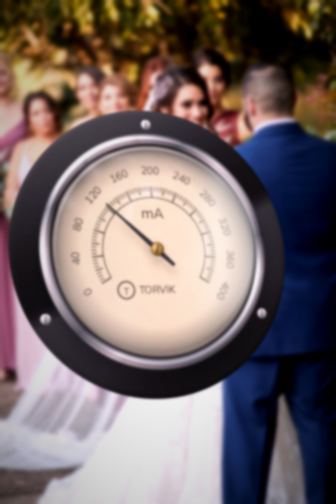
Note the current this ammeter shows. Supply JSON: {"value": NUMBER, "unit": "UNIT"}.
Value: {"value": 120, "unit": "mA"}
